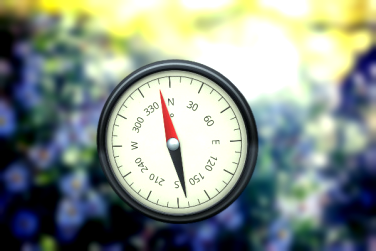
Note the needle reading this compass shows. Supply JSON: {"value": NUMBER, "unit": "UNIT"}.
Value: {"value": 350, "unit": "°"}
